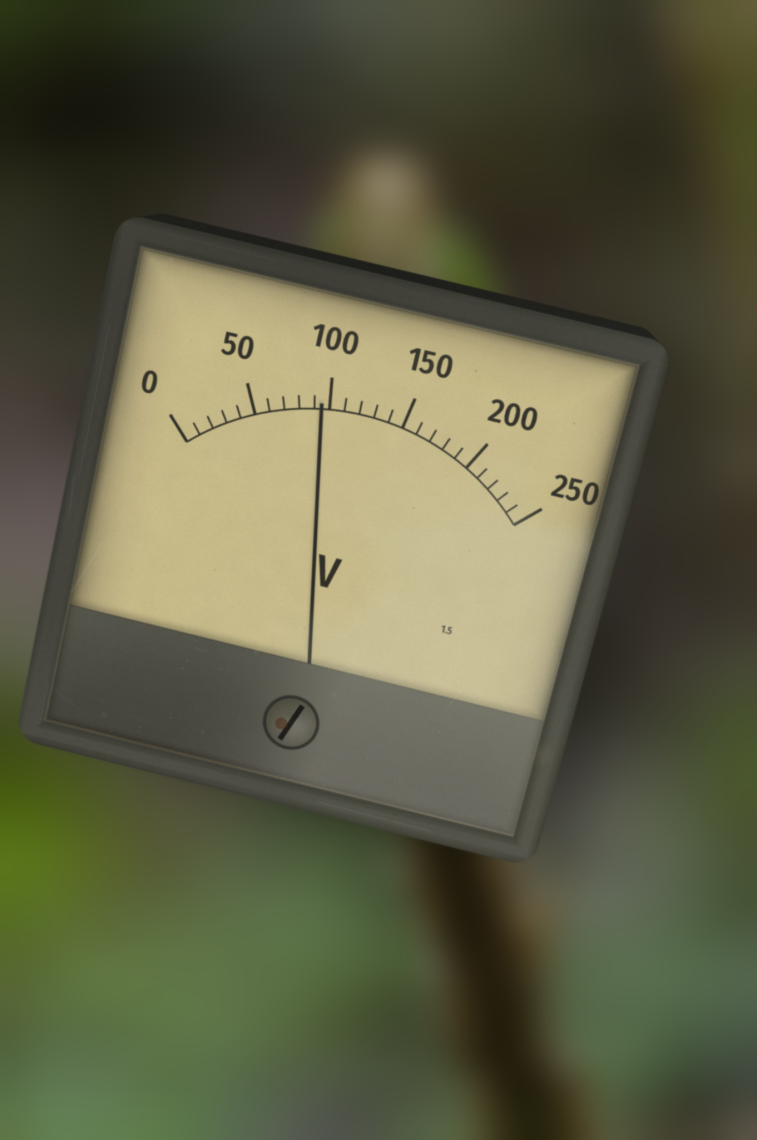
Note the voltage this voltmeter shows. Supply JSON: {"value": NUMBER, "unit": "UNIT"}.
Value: {"value": 95, "unit": "V"}
